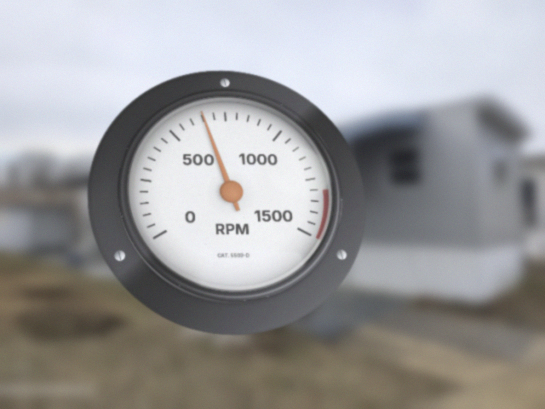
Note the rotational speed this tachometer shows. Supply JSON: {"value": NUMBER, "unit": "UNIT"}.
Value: {"value": 650, "unit": "rpm"}
